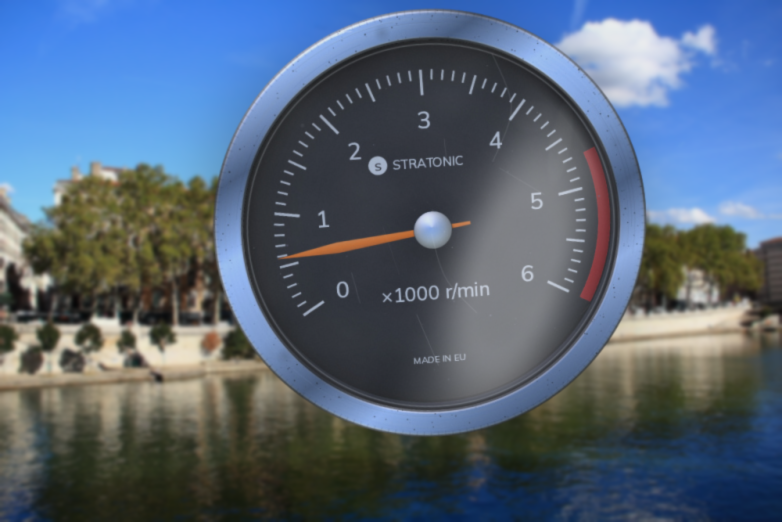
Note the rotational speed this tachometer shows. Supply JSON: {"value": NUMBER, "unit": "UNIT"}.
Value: {"value": 600, "unit": "rpm"}
